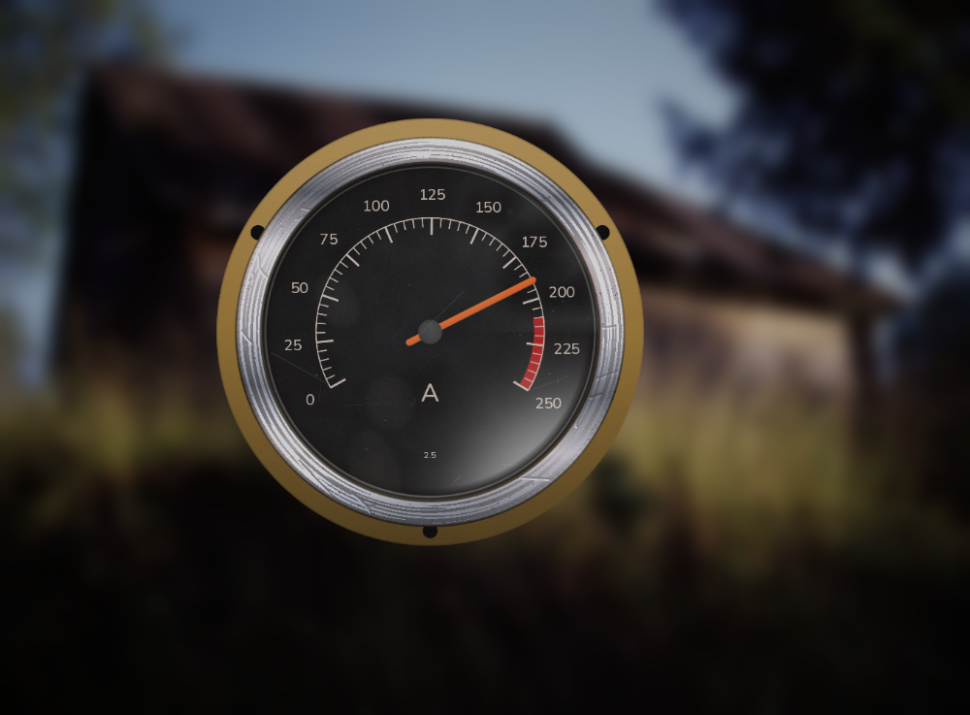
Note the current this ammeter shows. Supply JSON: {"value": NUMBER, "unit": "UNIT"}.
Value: {"value": 190, "unit": "A"}
